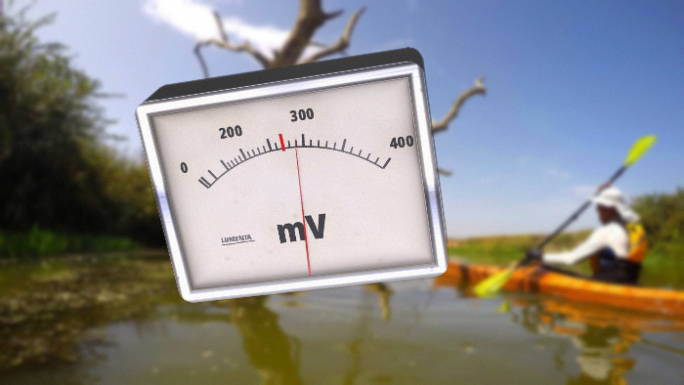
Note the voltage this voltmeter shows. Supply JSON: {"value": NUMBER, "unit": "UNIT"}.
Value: {"value": 290, "unit": "mV"}
